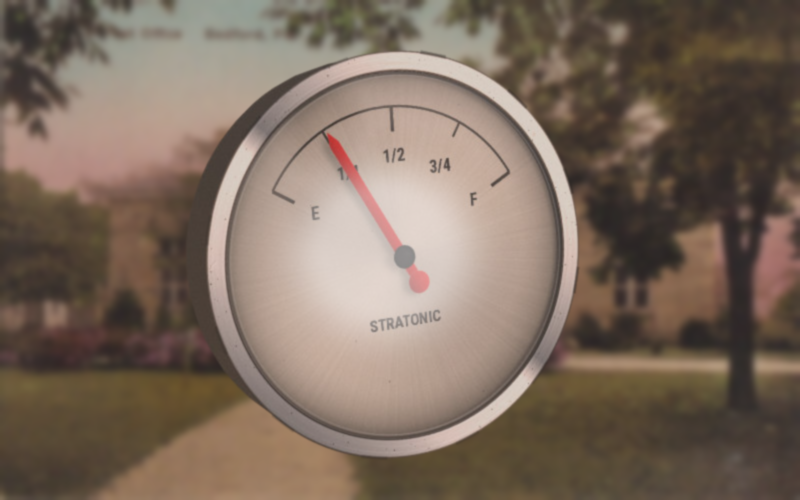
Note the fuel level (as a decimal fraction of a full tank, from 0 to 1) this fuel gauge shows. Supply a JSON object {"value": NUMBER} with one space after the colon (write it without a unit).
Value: {"value": 0.25}
